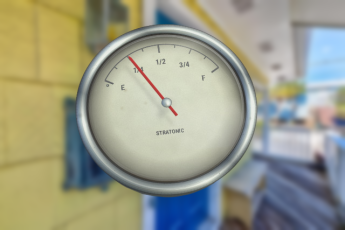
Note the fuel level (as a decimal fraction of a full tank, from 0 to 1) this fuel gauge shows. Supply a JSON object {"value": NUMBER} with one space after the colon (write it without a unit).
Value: {"value": 0.25}
